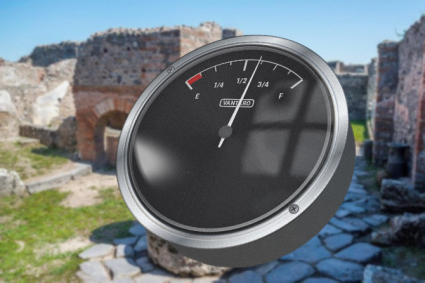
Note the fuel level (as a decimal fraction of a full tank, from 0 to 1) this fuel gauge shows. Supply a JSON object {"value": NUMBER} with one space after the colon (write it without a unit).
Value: {"value": 0.625}
